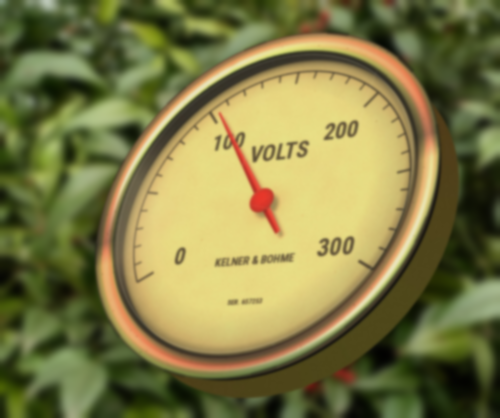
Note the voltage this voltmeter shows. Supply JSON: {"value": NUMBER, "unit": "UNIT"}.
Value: {"value": 105, "unit": "V"}
